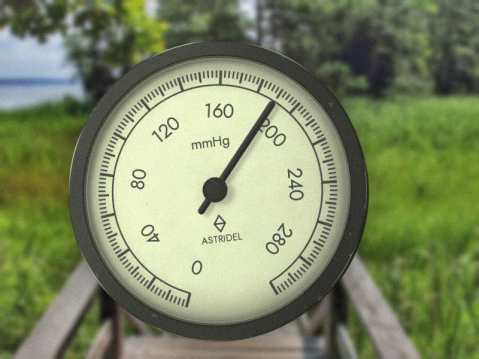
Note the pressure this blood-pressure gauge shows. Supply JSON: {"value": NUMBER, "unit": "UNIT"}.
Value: {"value": 190, "unit": "mmHg"}
